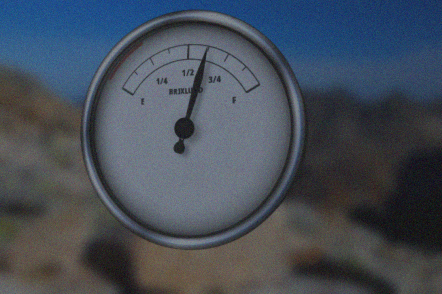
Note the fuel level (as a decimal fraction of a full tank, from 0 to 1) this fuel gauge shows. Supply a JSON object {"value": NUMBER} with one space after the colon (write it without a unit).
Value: {"value": 0.625}
